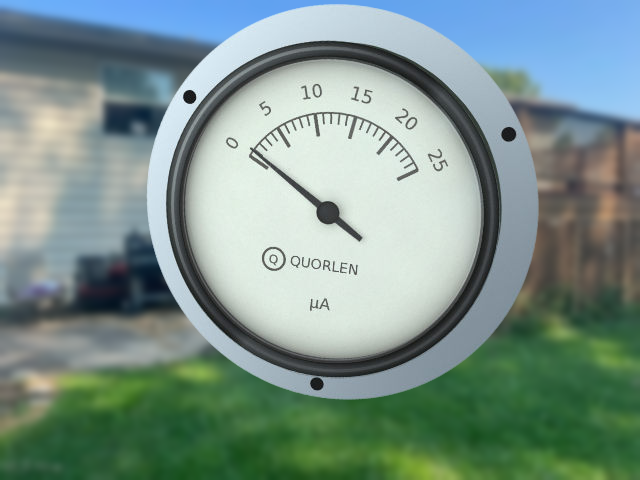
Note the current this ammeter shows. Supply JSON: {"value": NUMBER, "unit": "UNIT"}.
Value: {"value": 1, "unit": "µA"}
